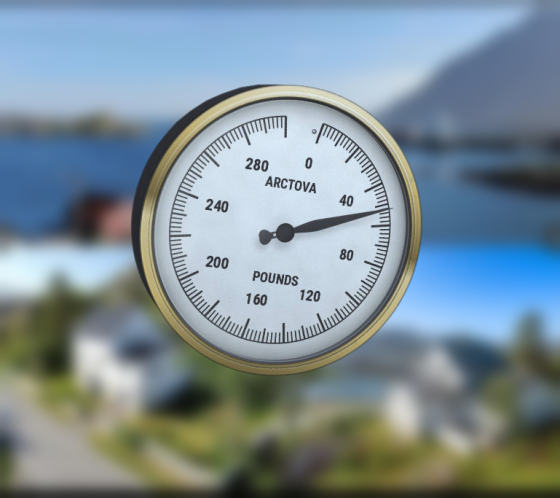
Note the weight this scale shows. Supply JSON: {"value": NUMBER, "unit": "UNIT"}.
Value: {"value": 52, "unit": "lb"}
